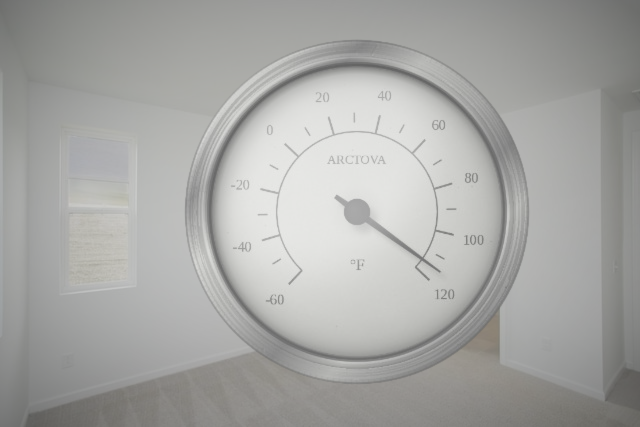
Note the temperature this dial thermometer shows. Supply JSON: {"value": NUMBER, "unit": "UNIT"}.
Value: {"value": 115, "unit": "°F"}
